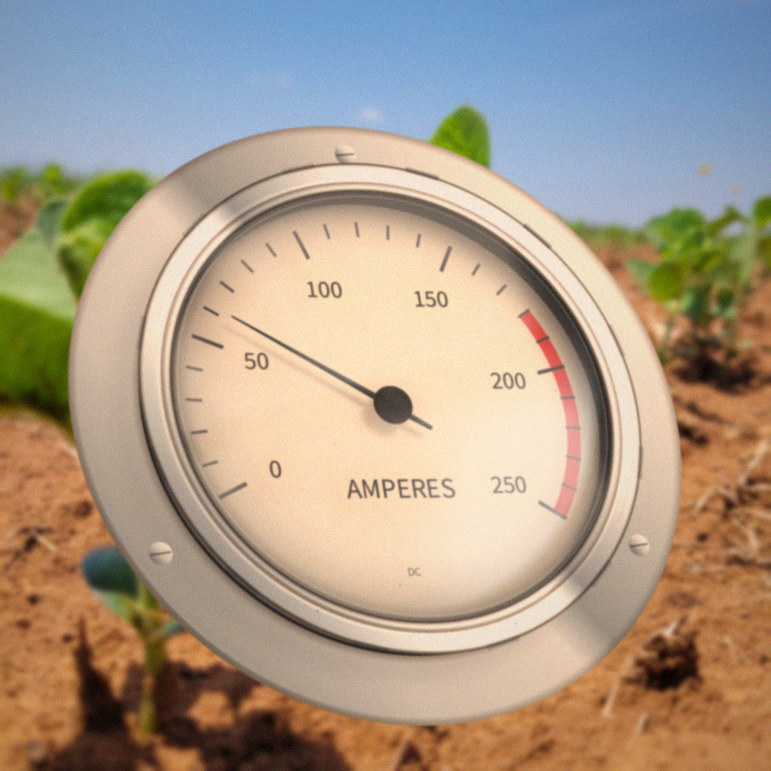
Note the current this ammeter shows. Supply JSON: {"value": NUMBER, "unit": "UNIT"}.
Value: {"value": 60, "unit": "A"}
